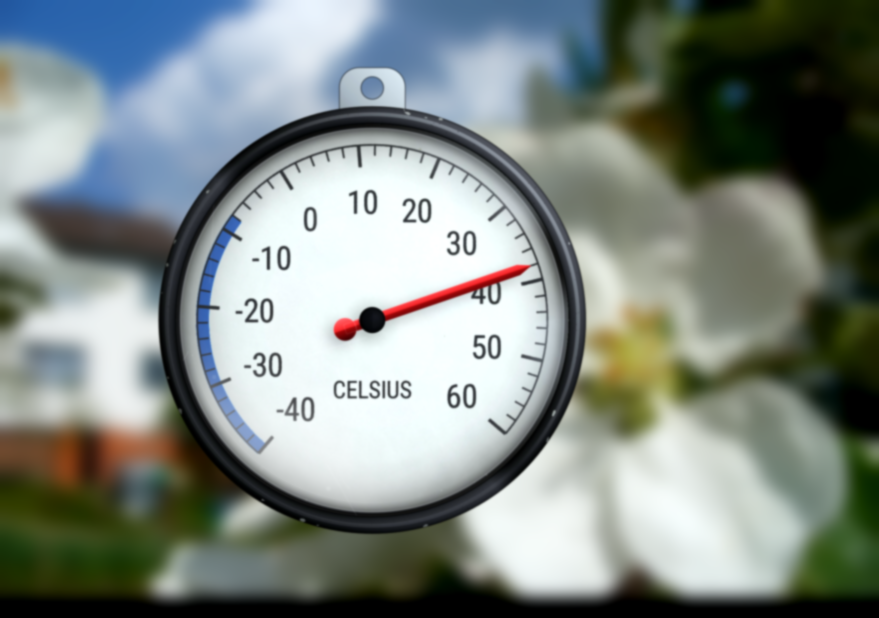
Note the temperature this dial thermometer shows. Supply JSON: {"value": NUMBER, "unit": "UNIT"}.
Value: {"value": 38, "unit": "°C"}
